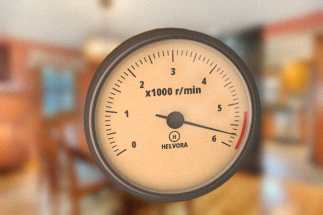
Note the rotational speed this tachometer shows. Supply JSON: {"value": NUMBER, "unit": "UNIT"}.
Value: {"value": 5700, "unit": "rpm"}
